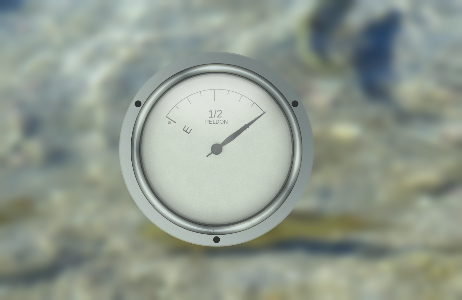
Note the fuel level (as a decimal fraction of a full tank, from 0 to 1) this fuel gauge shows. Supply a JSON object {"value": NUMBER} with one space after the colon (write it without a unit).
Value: {"value": 1}
